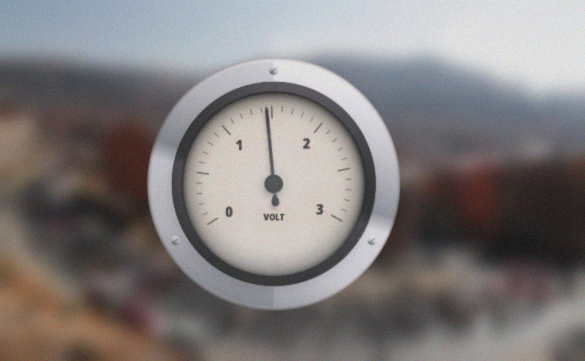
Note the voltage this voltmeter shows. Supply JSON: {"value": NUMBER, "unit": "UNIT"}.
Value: {"value": 1.45, "unit": "V"}
